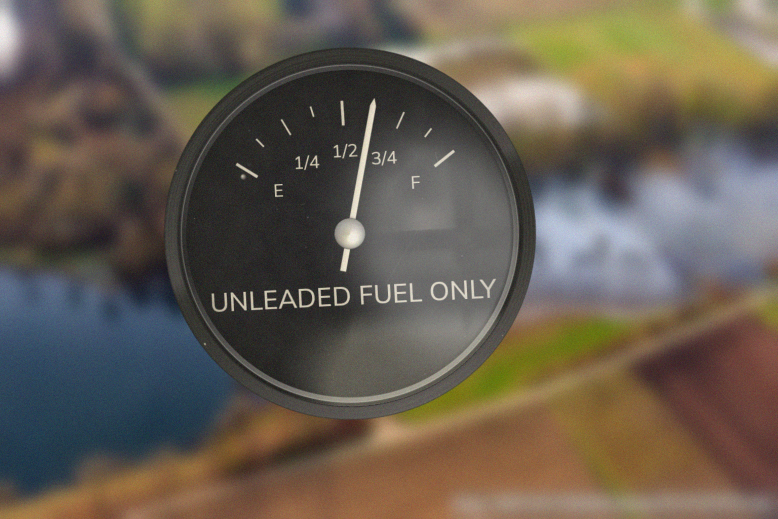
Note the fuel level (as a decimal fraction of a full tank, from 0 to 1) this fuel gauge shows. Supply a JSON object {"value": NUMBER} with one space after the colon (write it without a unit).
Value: {"value": 0.625}
